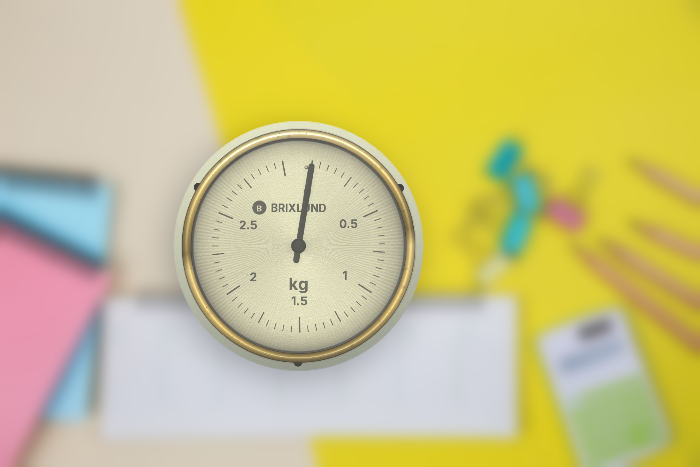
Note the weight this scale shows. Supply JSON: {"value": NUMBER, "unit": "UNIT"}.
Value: {"value": 0, "unit": "kg"}
